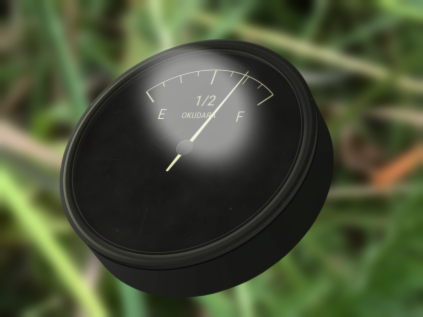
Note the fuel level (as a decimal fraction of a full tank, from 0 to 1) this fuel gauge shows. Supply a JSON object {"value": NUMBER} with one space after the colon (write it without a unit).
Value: {"value": 0.75}
